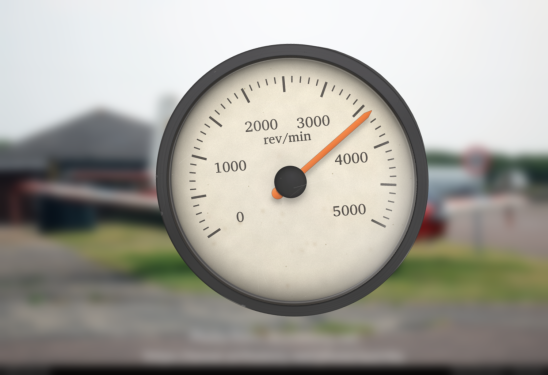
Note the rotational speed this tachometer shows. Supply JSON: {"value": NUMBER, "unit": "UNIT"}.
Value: {"value": 3600, "unit": "rpm"}
